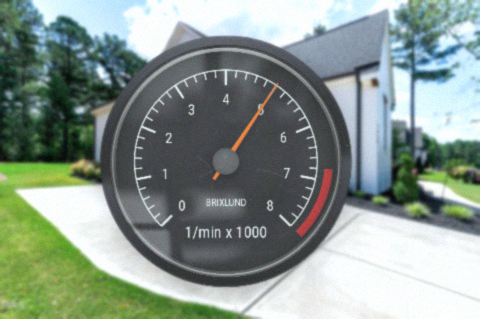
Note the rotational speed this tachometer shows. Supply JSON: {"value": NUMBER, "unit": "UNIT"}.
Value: {"value": 5000, "unit": "rpm"}
